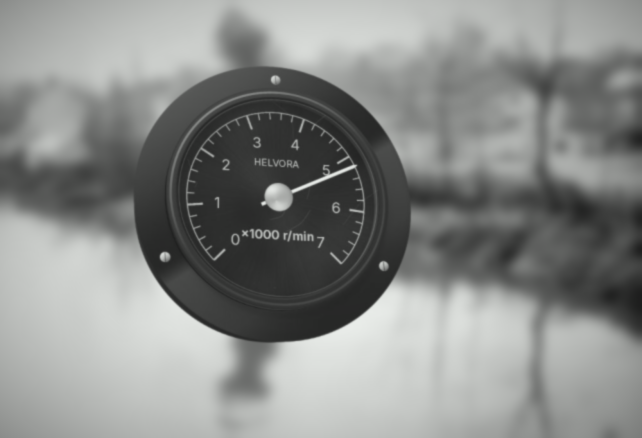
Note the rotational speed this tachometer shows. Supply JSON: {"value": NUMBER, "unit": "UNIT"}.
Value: {"value": 5200, "unit": "rpm"}
